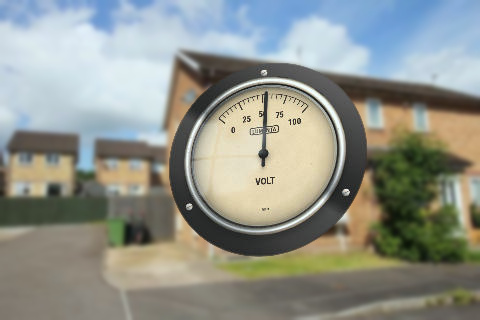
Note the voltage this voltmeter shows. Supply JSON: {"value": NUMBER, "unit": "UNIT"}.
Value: {"value": 55, "unit": "V"}
